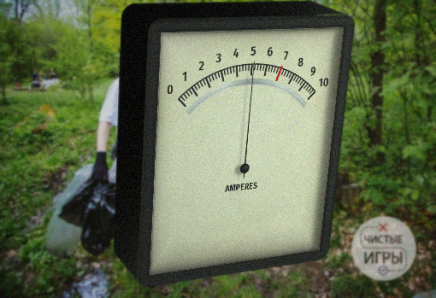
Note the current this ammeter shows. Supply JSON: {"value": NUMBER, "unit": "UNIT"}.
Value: {"value": 5, "unit": "A"}
